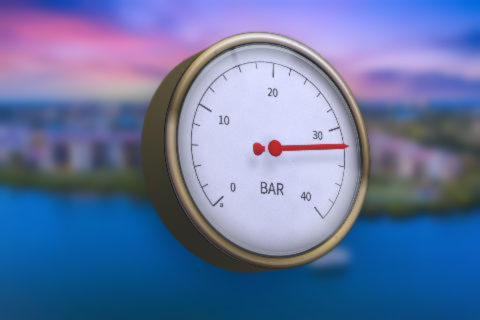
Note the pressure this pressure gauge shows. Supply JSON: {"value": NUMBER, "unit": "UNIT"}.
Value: {"value": 32, "unit": "bar"}
